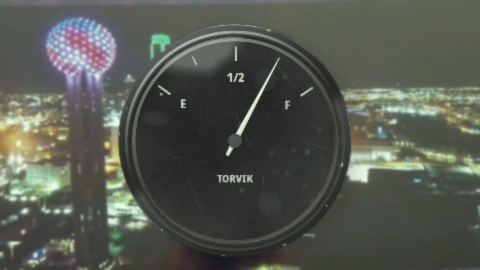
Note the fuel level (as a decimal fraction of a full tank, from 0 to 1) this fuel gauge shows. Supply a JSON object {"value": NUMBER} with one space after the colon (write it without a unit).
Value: {"value": 0.75}
